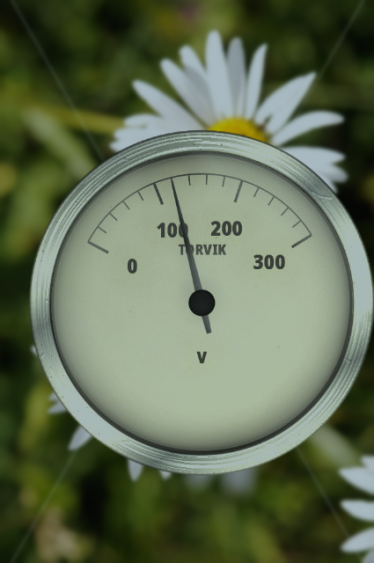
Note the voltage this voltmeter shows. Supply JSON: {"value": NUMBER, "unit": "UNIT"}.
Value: {"value": 120, "unit": "V"}
